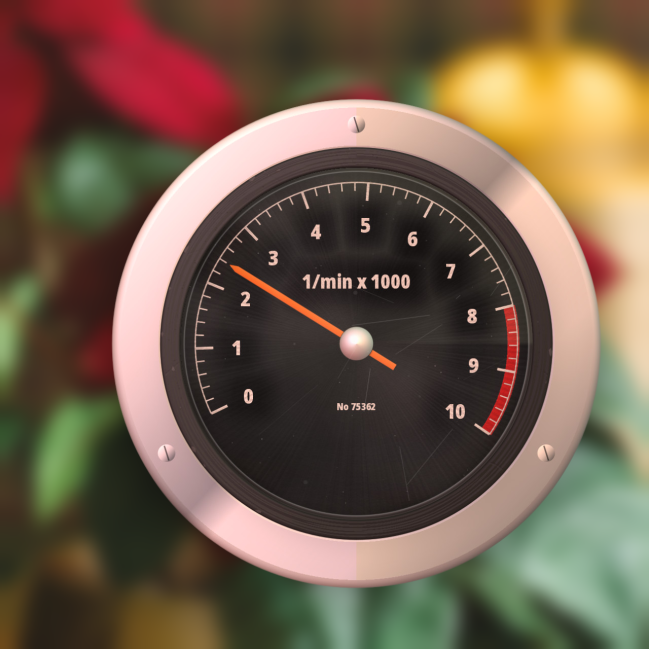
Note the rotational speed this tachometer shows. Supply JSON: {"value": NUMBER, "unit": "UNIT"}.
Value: {"value": 2400, "unit": "rpm"}
